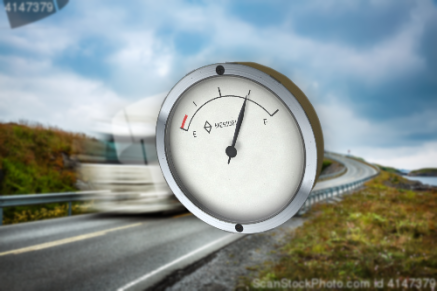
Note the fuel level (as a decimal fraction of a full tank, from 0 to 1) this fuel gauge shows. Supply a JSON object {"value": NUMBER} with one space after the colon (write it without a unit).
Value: {"value": 0.75}
